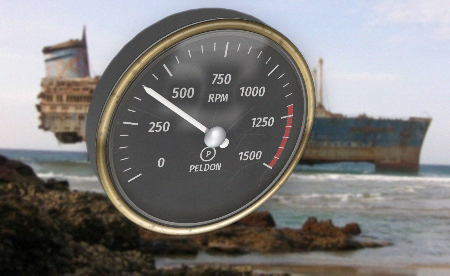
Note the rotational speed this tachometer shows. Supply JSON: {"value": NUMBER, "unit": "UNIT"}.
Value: {"value": 400, "unit": "rpm"}
